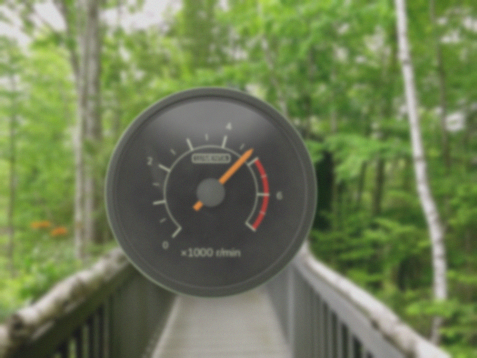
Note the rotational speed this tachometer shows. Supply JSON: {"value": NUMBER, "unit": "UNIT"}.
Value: {"value": 4750, "unit": "rpm"}
